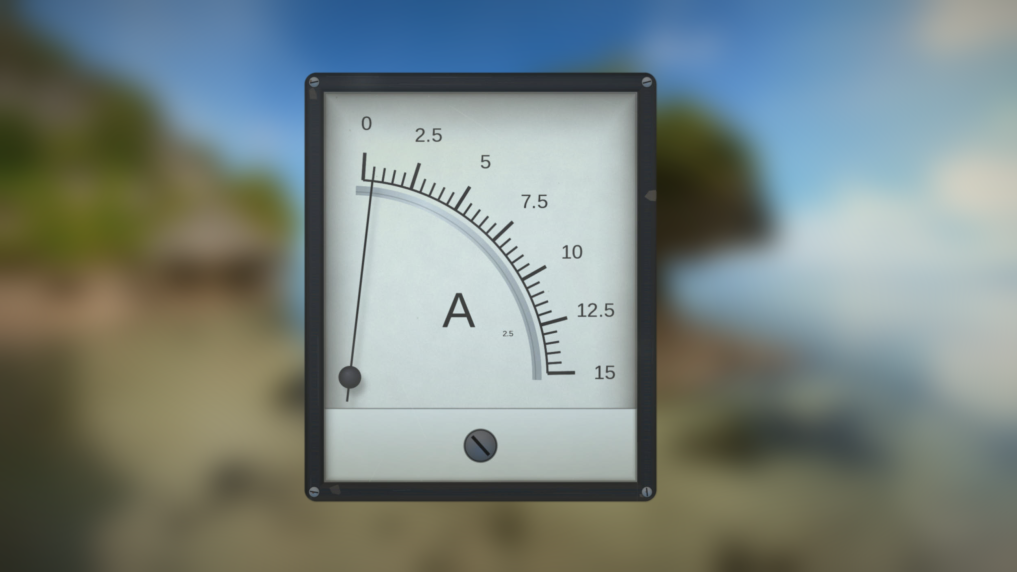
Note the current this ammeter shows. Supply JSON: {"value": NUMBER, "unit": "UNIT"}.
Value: {"value": 0.5, "unit": "A"}
